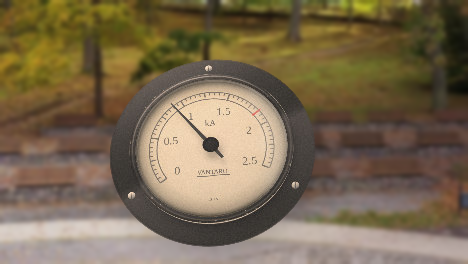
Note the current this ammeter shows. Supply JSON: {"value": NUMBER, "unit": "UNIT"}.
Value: {"value": 0.9, "unit": "kA"}
